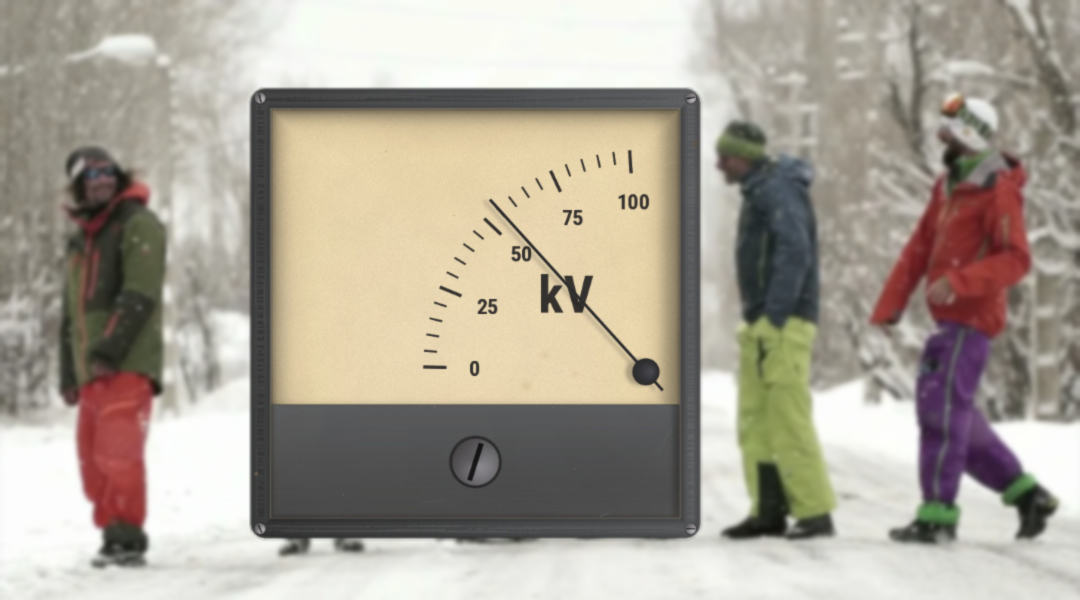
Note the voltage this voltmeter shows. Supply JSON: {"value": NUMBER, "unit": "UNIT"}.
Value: {"value": 55, "unit": "kV"}
